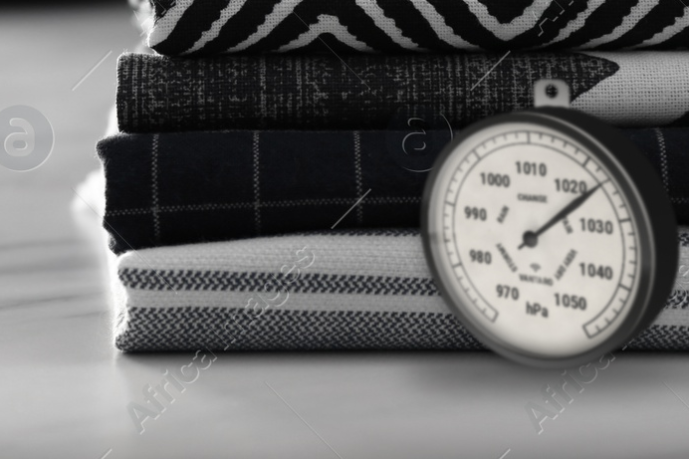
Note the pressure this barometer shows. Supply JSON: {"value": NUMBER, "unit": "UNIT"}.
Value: {"value": 1024, "unit": "hPa"}
